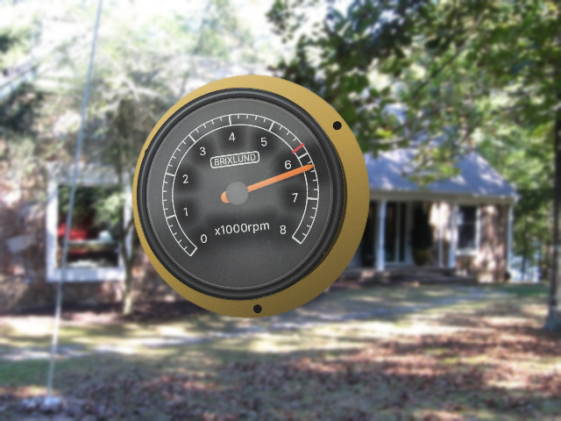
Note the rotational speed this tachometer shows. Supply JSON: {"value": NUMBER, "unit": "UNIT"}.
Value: {"value": 6300, "unit": "rpm"}
